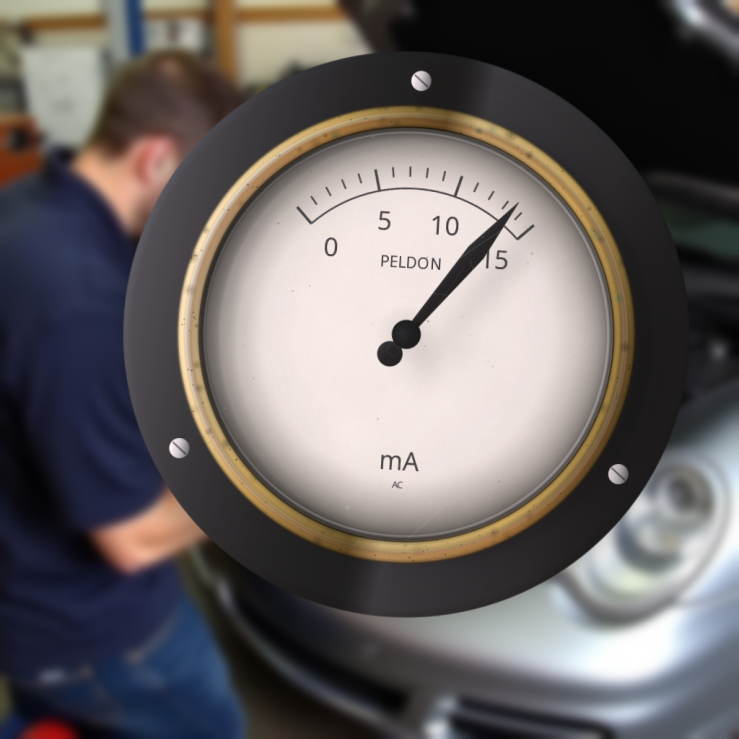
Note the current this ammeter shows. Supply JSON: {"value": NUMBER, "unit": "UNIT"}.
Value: {"value": 13.5, "unit": "mA"}
